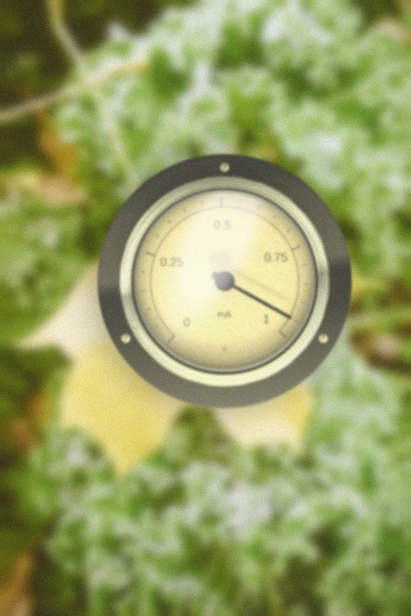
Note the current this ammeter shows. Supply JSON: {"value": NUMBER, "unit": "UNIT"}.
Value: {"value": 0.95, "unit": "mA"}
